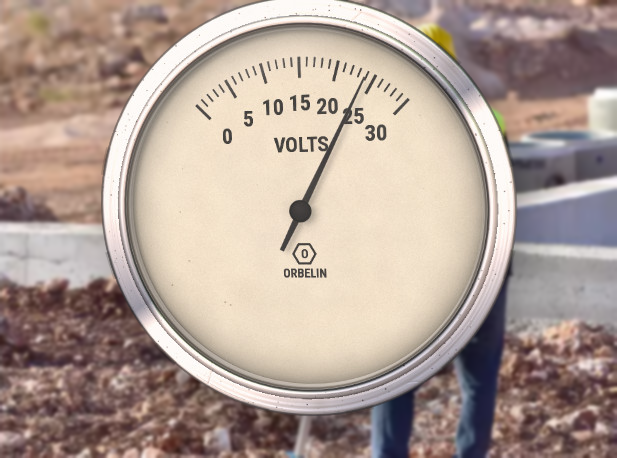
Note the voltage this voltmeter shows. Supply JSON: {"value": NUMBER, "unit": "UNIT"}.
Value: {"value": 24, "unit": "V"}
